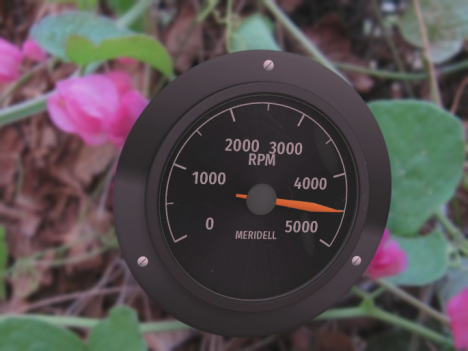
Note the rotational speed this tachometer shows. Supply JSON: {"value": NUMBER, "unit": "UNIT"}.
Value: {"value": 4500, "unit": "rpm"}
